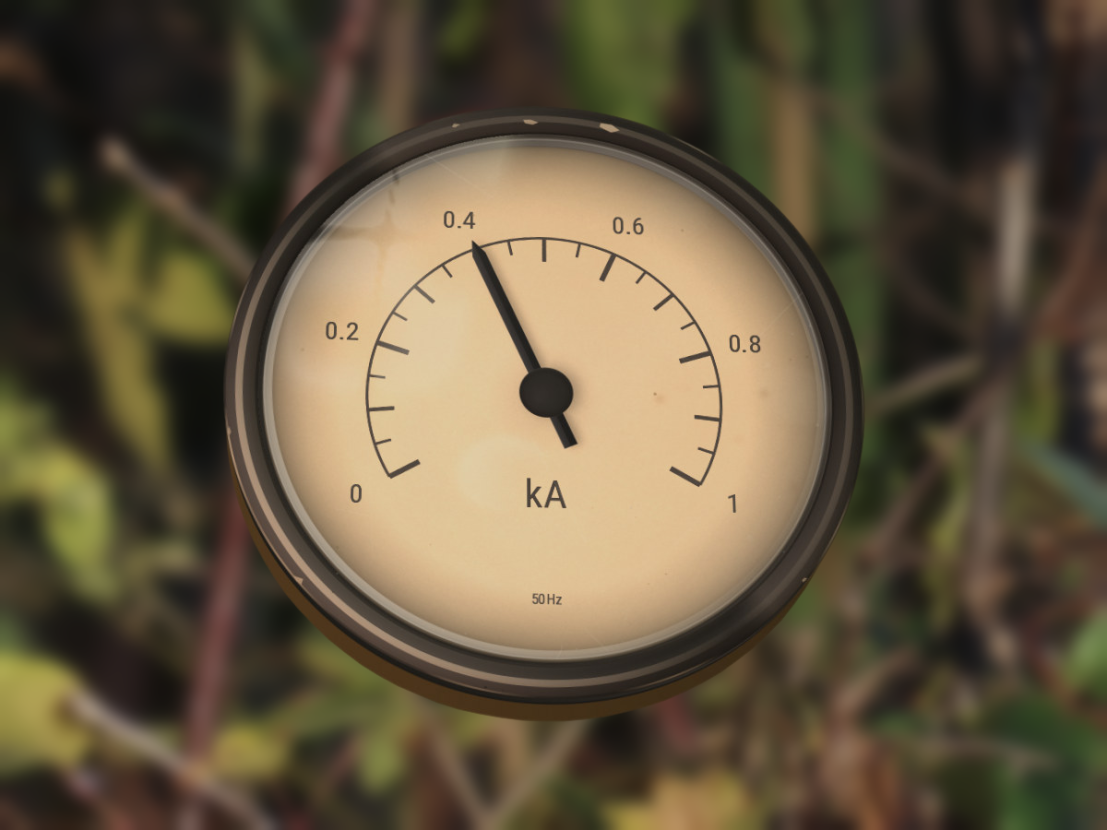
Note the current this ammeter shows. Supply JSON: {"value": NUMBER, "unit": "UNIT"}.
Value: {"value": 0.4, "unit": "kA"}
